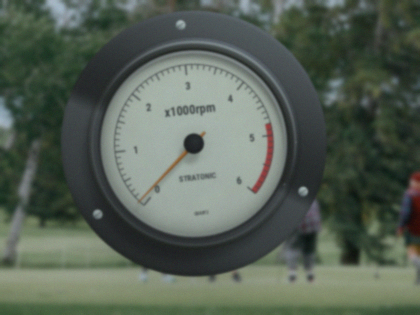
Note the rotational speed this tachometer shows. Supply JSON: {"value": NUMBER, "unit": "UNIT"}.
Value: {"value": 100, "unit": "rpm"}
